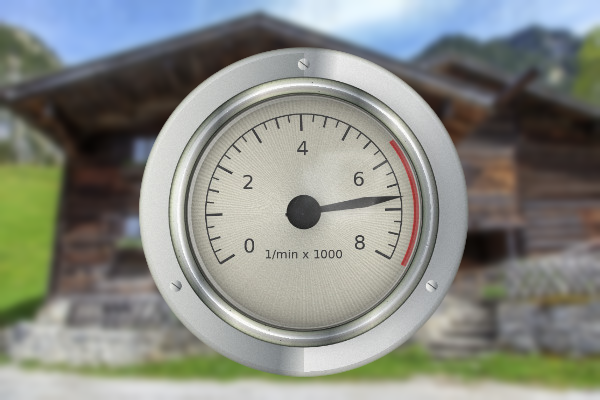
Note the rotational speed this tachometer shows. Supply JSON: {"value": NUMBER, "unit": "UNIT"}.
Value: {"value": 6750, "unit": "rpm"}
